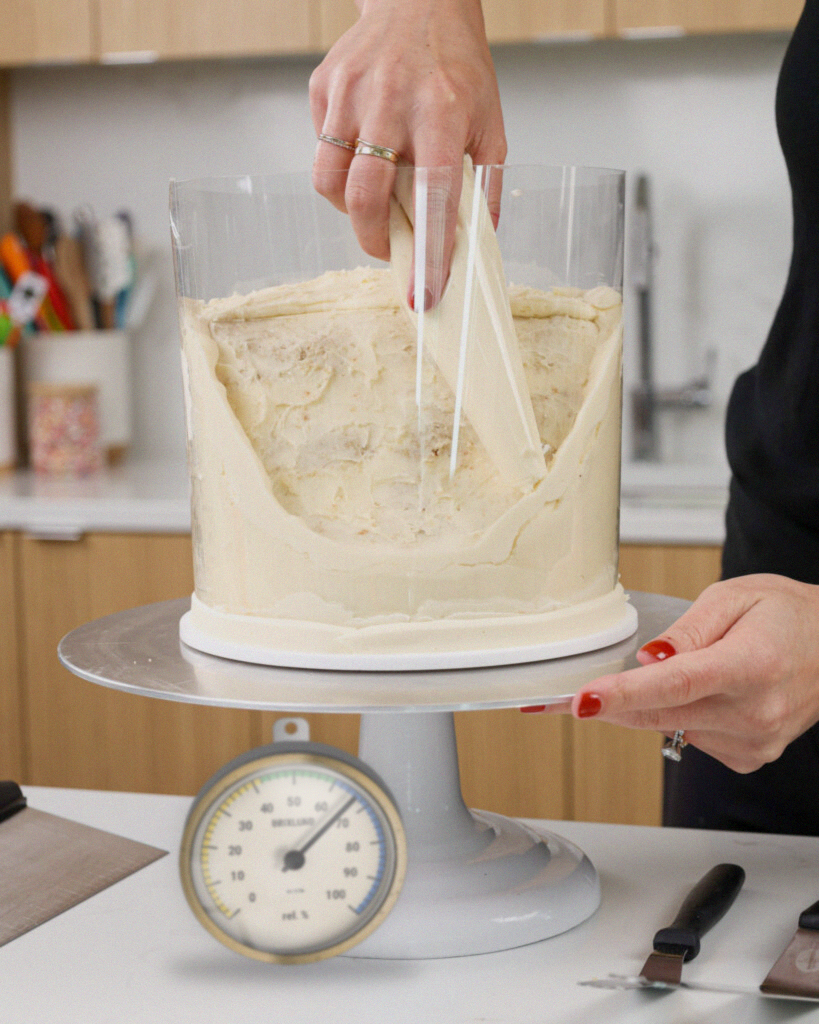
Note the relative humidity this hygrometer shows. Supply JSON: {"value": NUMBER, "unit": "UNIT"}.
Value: {"value": 66, "unit": "%"}
